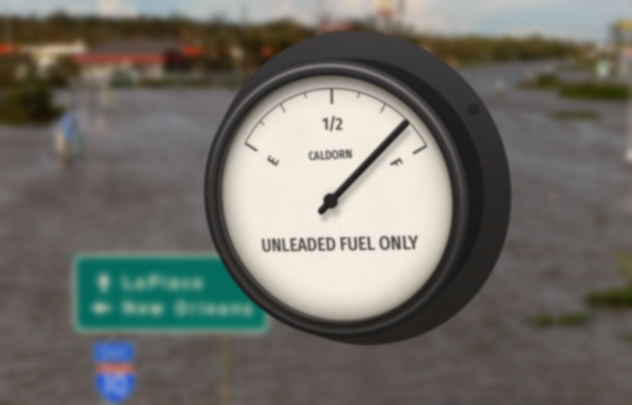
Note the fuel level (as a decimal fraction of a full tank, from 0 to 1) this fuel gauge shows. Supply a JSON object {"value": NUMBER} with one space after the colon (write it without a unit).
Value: {"value": 0.875}
